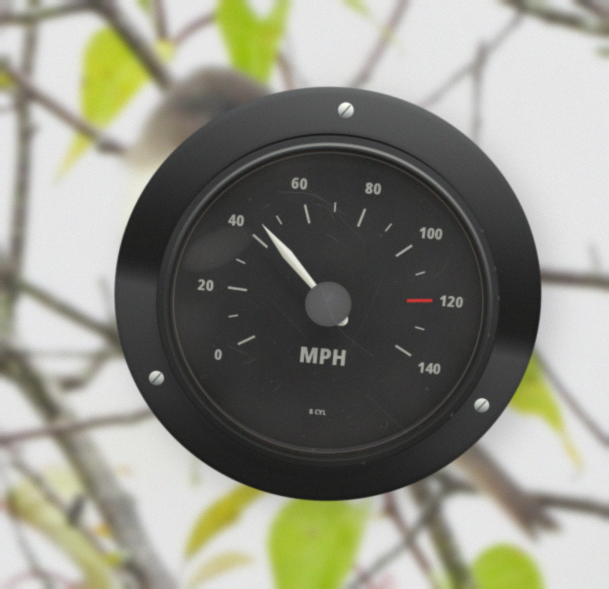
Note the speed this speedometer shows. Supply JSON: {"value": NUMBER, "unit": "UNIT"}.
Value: {"value": 45, "unit": "mph"}
